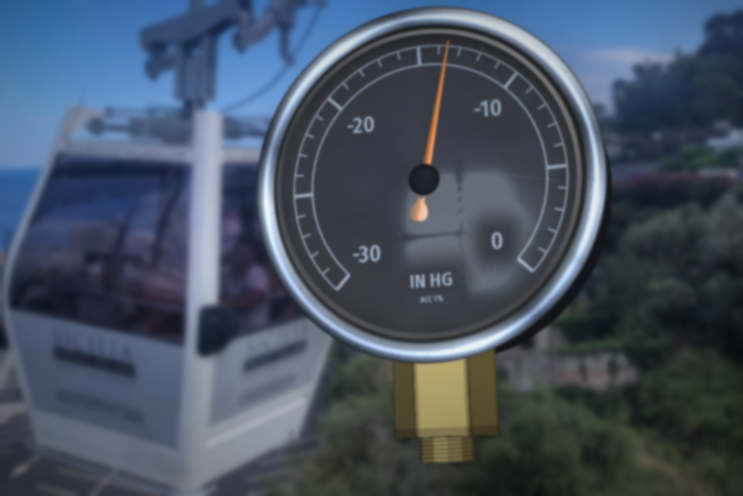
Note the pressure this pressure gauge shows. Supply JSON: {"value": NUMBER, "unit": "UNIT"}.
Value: {"value": -13.5, "unit": "inHg"}
